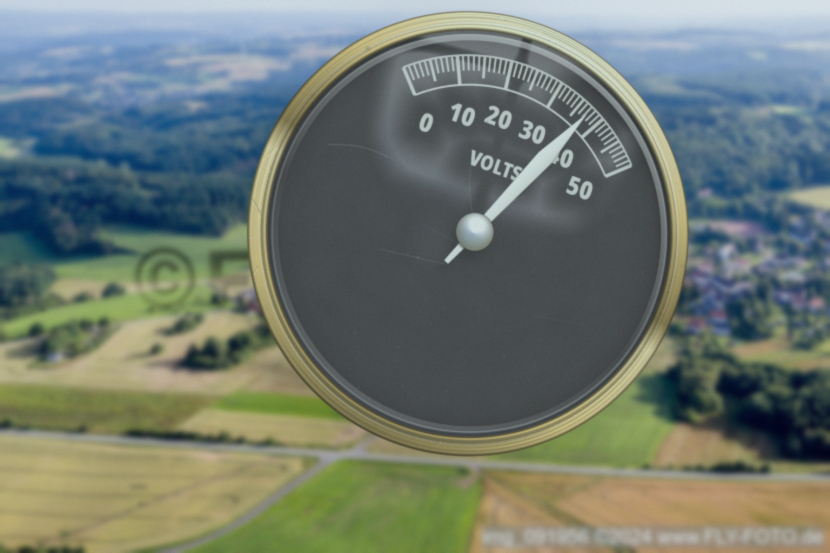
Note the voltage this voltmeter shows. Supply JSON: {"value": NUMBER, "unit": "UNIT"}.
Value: {"value": 37, "unit": "V"}
